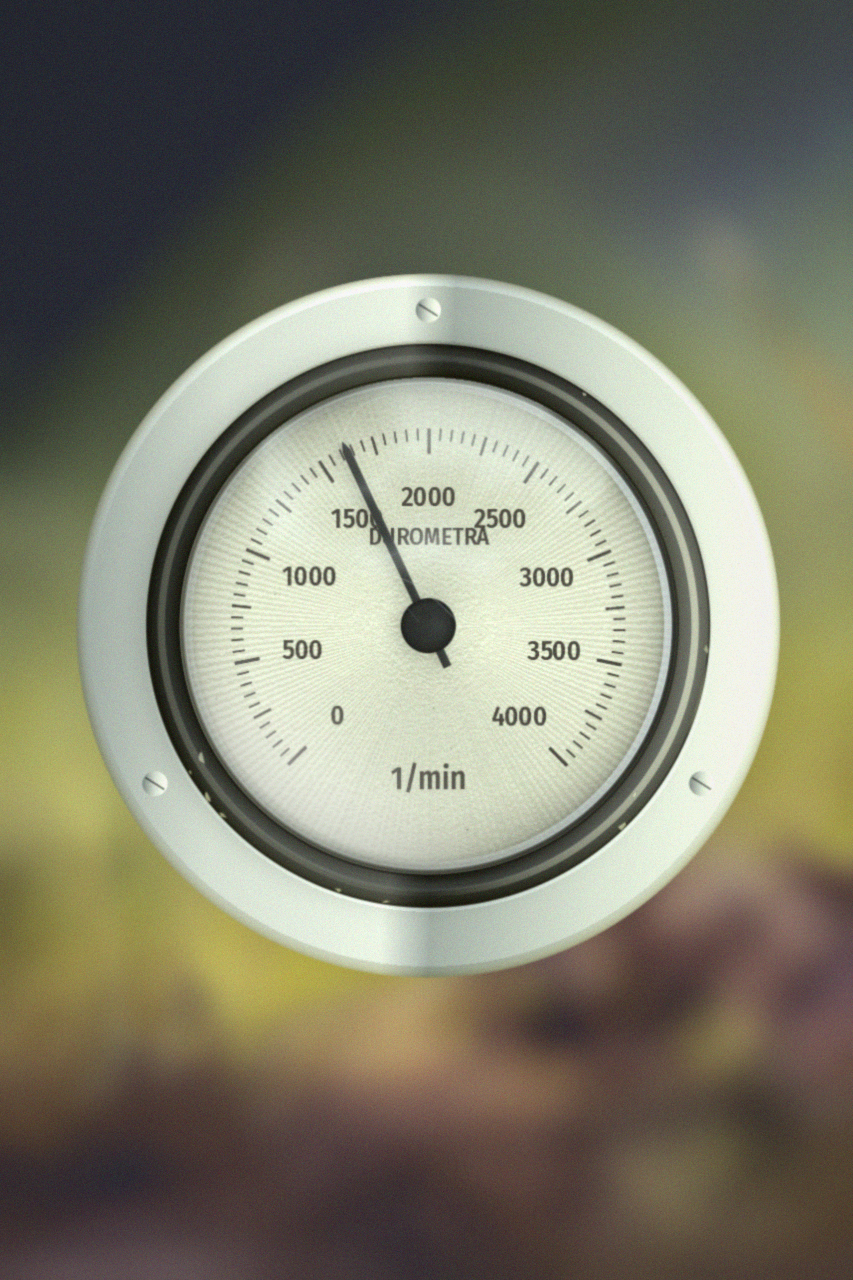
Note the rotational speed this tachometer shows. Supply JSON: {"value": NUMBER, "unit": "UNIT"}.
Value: {"value": 1625, "unit": "rpm"}
